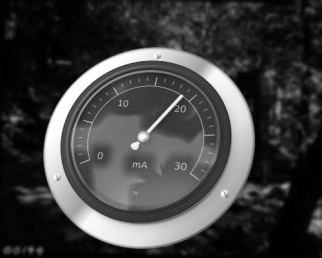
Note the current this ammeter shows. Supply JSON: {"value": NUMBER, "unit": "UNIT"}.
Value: {"value": 19, "unit": "mA"}
